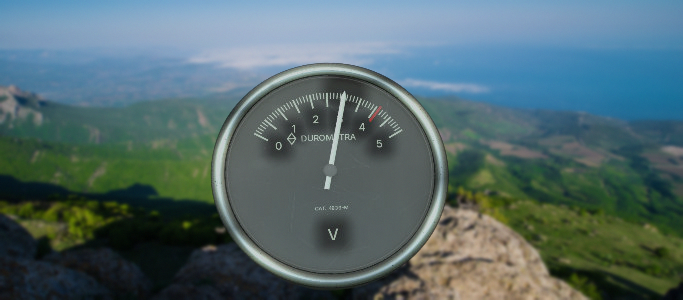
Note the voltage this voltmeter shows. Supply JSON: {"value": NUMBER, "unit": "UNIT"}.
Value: {"value": 3, "unit": "V"}
